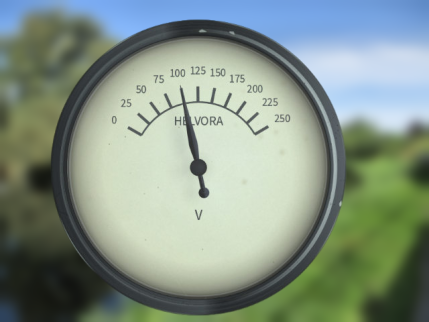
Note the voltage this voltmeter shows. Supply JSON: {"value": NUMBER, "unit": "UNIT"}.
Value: {"value": 100, "unit": "V"}
